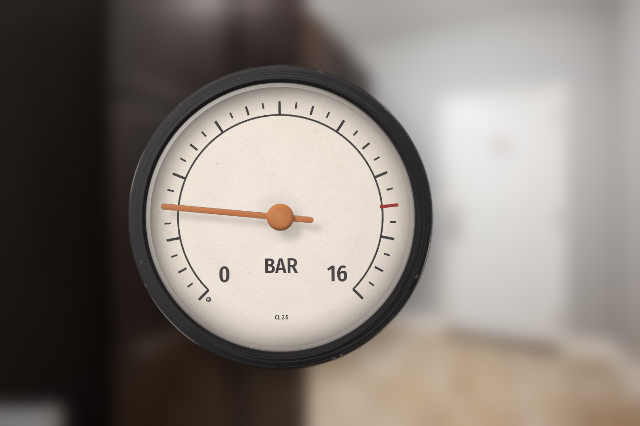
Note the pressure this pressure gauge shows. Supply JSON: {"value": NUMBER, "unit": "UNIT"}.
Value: {"value": 3, "unit": "bar"}
